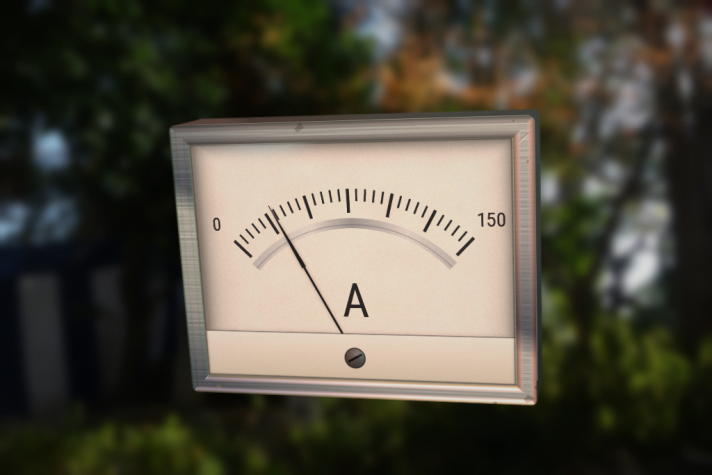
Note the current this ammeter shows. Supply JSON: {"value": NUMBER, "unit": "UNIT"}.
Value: {"value": 30, "unit": "A"}
